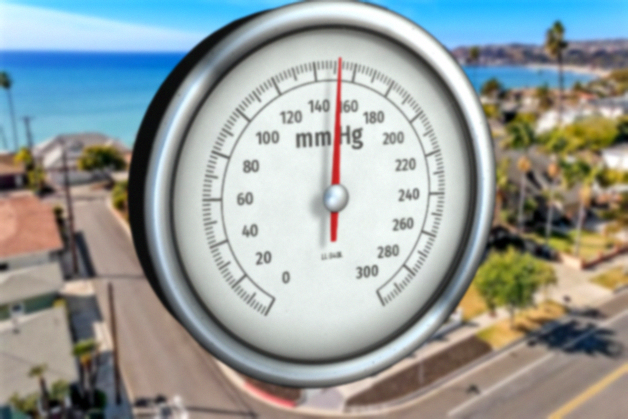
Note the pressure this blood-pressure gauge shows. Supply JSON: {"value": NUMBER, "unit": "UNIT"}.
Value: {"value": 150, "unit": "mmHg"}
